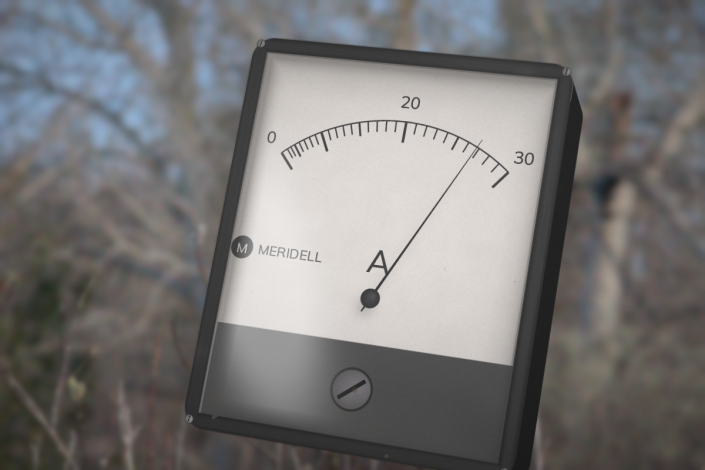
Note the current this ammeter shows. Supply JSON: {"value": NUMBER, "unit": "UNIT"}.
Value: {"value": 27, "unit": "A"}
